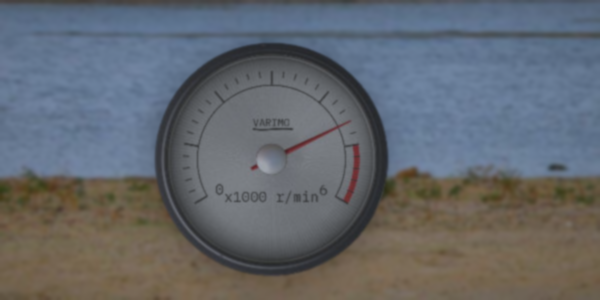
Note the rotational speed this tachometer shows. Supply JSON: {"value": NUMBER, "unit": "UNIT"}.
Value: {"value": 4600, "unit": "rpm"}
